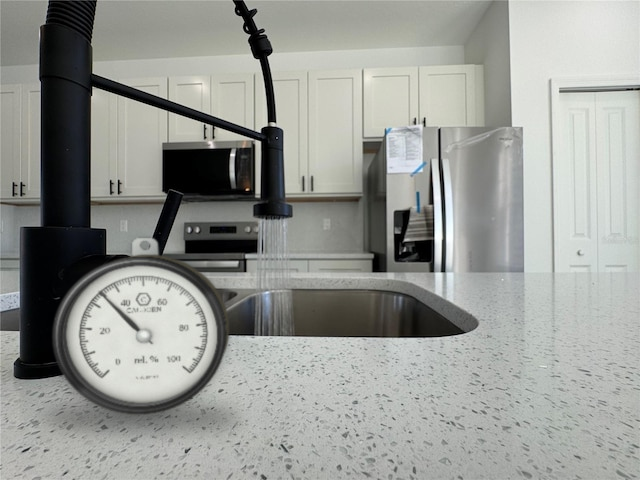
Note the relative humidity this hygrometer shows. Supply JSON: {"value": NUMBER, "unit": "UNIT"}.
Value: {"value": 35, "unit": "%"}
